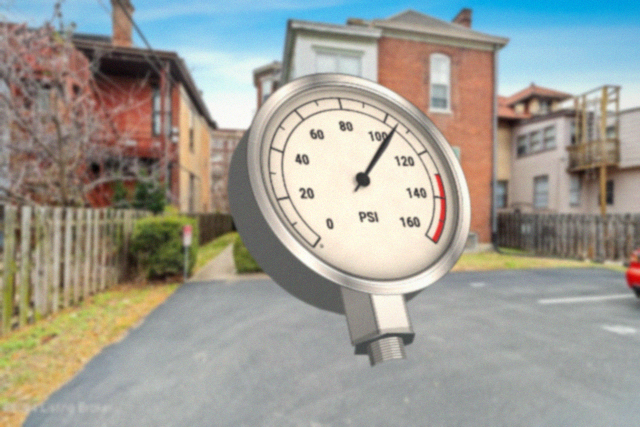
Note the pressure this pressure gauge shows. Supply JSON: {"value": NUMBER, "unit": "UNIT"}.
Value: {"value": 105, "unit": "psi"}
